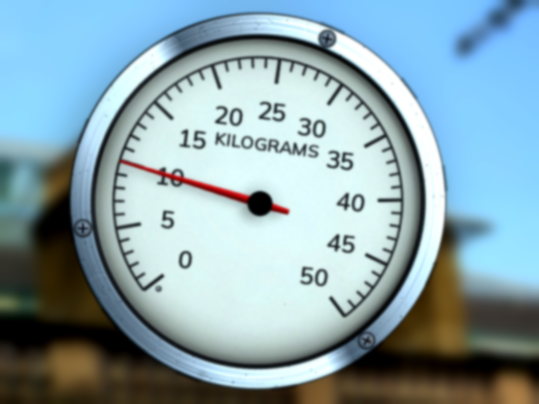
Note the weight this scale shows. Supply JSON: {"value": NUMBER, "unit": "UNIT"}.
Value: {"value": 10, "unit": "kg"}
